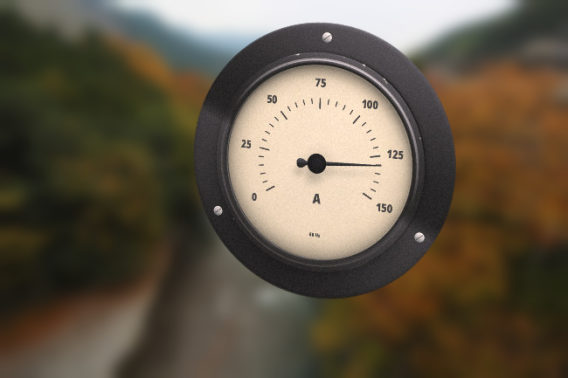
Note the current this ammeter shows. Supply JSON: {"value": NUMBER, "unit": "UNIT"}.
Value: {"value": 130, "unit": "A"}
